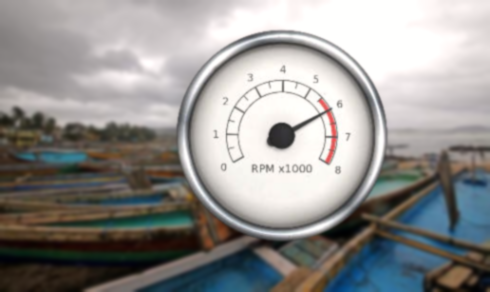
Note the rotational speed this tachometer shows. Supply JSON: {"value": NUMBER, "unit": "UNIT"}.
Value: {"value": 6000, "unit": "rpm"}
